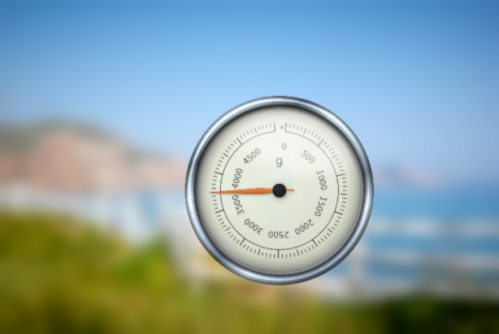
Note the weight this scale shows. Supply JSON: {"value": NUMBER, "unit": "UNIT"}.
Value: {"value": 3750, "unit": "g"}
